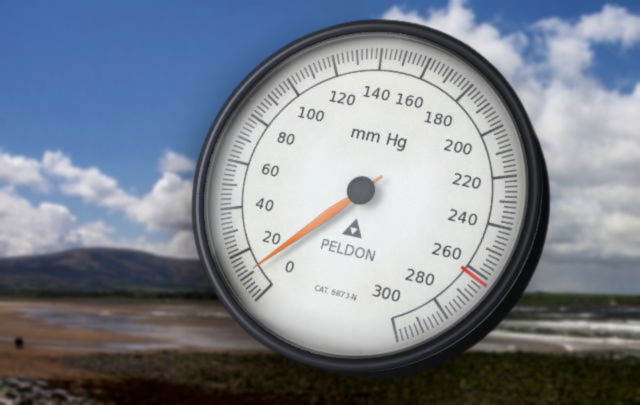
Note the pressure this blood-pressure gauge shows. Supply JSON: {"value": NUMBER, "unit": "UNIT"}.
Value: {"value": 10, "unit": "mmHg"}
